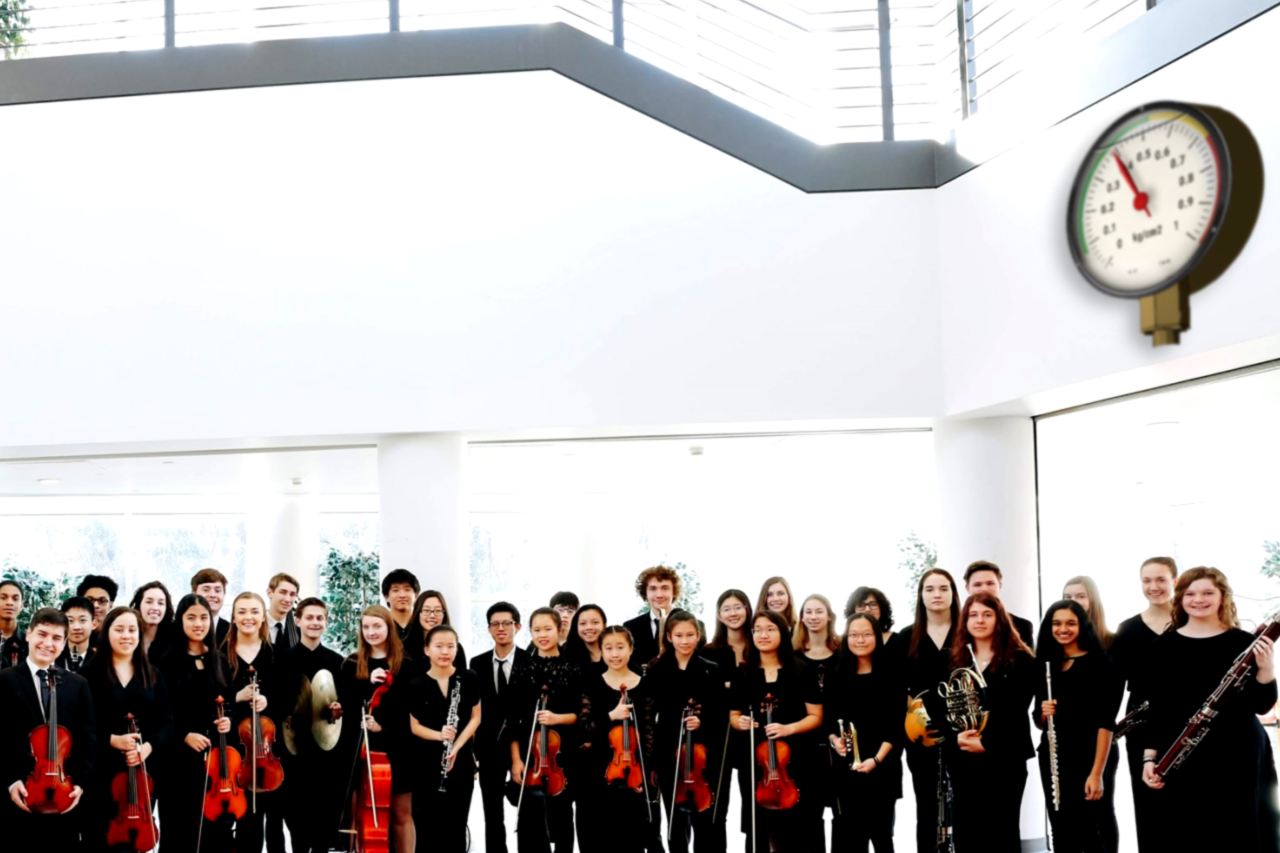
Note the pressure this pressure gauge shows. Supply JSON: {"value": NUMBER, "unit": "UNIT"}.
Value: {"value": 0.4, "unit": "kg/cm²"}
